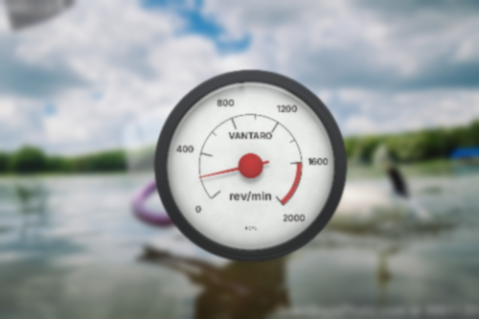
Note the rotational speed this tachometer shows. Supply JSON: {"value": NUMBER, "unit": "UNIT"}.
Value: {"value": 200, "unit": "rpm"}
